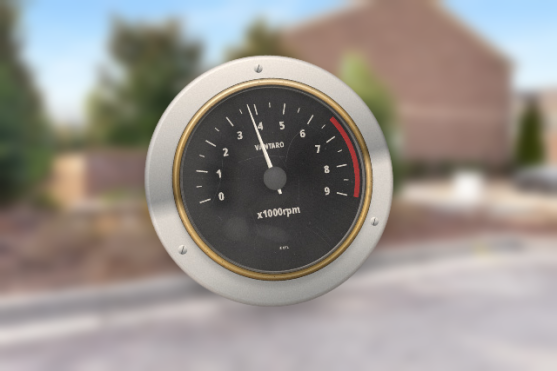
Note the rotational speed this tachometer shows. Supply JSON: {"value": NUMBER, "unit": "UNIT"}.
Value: {"value": 3750, "unit": "rpm"}
